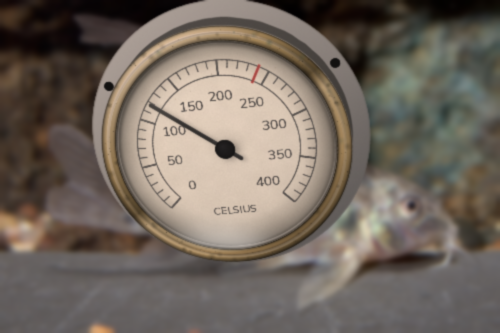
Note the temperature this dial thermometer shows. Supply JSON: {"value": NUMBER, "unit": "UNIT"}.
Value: {"value": 120, "unit": "°C"}
